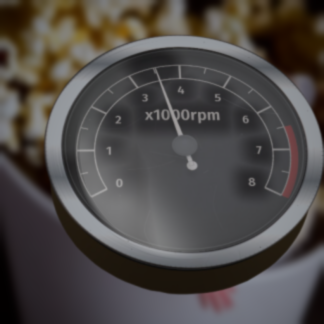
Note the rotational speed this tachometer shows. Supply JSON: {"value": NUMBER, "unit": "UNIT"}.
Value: {"value": 3500, "unit": "rpm"}
